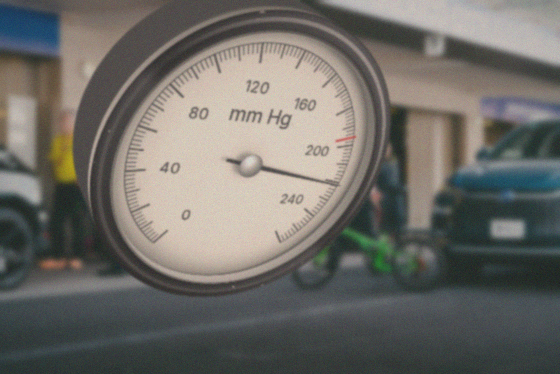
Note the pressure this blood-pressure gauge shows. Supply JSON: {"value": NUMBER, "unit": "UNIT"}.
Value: {"value": 220, "unit": "mmHg"}
